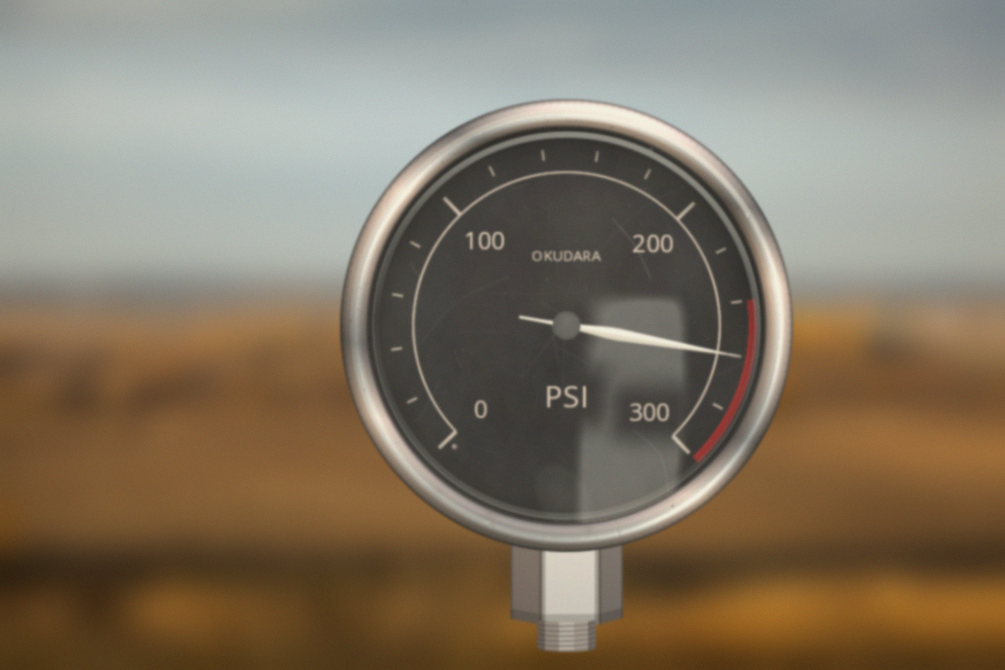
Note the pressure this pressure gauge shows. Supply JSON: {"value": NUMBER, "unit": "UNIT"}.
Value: {"value": 260, "unit": "psi"}
